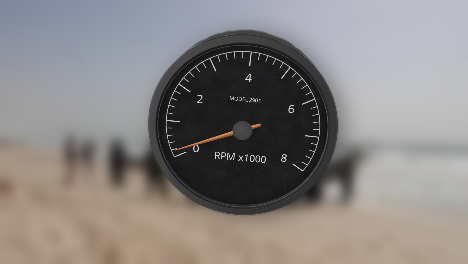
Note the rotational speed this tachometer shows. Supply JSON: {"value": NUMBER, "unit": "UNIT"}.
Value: {"value": 200, "unit": "rpm"}
